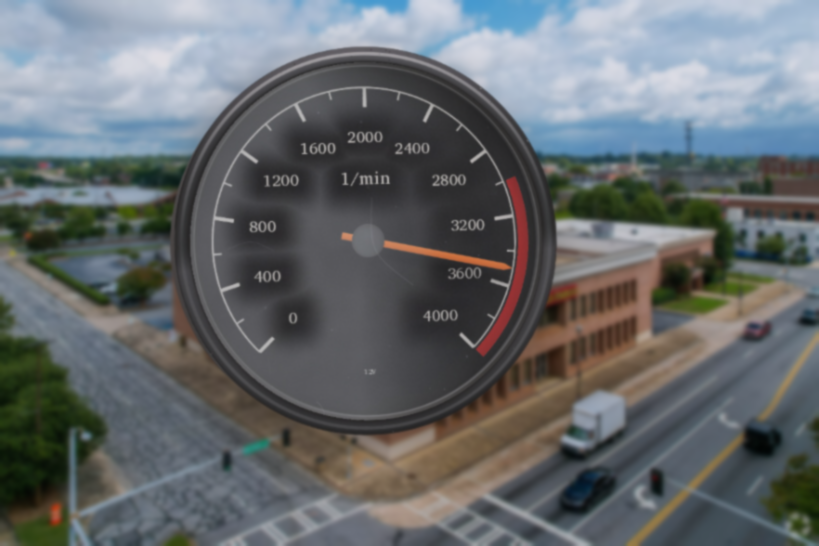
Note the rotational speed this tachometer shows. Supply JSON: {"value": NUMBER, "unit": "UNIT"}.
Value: {"value": 3500, "unit": "rpm"}
